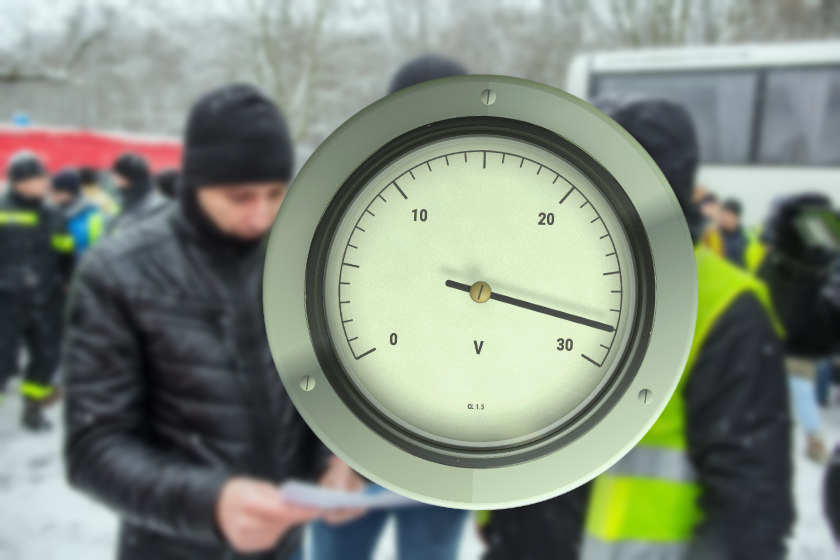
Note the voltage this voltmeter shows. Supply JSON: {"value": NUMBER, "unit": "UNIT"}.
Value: {"value": 28, "unit": "V"}
